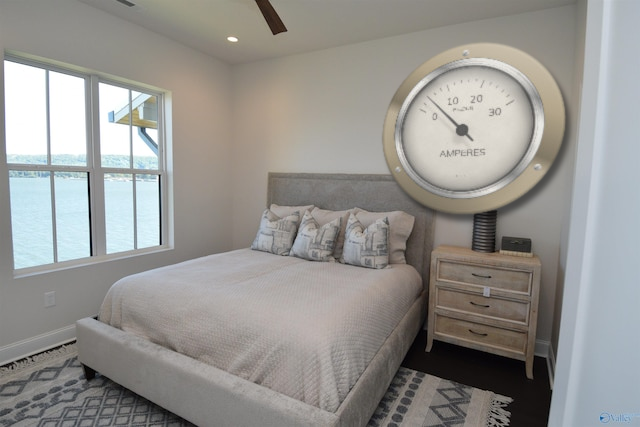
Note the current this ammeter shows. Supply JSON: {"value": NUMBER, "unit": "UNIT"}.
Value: {"value": 4, "unit": "A"}
